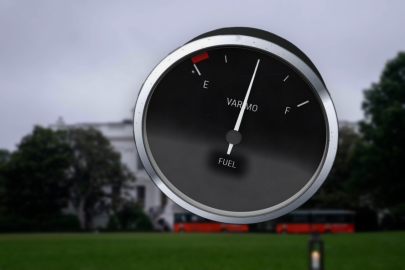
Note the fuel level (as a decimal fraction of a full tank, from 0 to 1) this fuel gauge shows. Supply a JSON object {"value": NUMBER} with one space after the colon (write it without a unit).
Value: {"value": 0.5}
